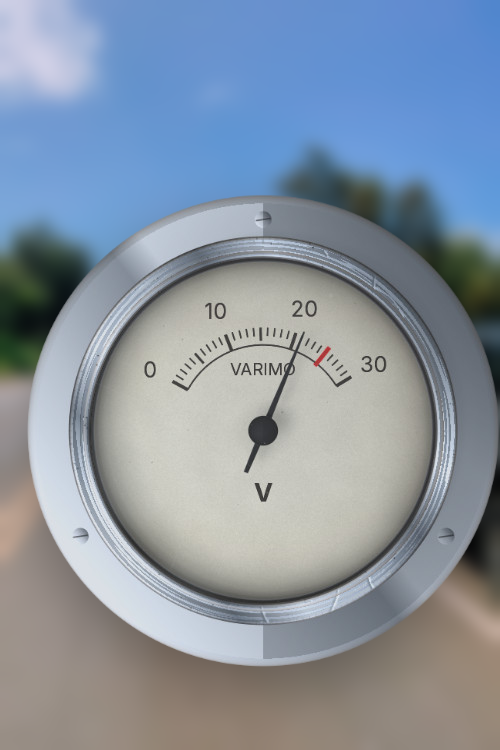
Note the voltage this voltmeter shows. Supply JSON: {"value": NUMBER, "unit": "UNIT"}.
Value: {"value": 21, "unit": "V"}
